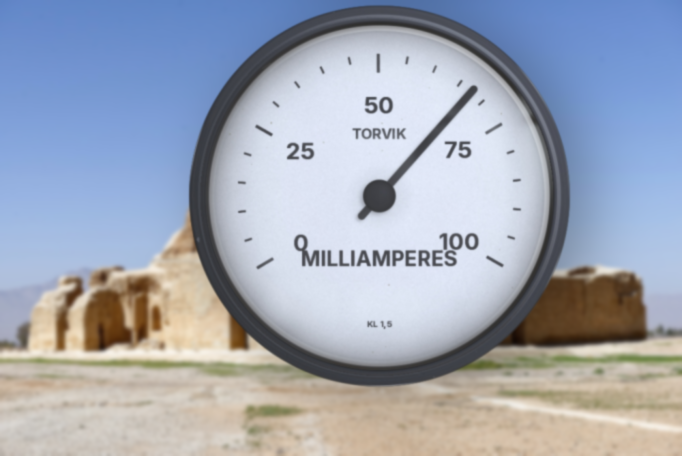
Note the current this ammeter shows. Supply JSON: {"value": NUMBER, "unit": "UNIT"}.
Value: {"value": 67.5, "unit": "mA"}
